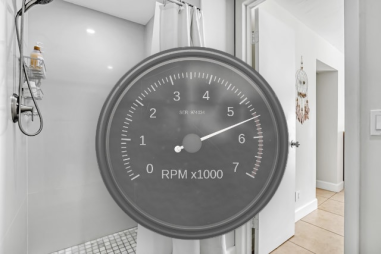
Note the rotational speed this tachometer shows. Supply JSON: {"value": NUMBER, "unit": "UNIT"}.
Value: {"value": 5500, "unit": "rpm"}
